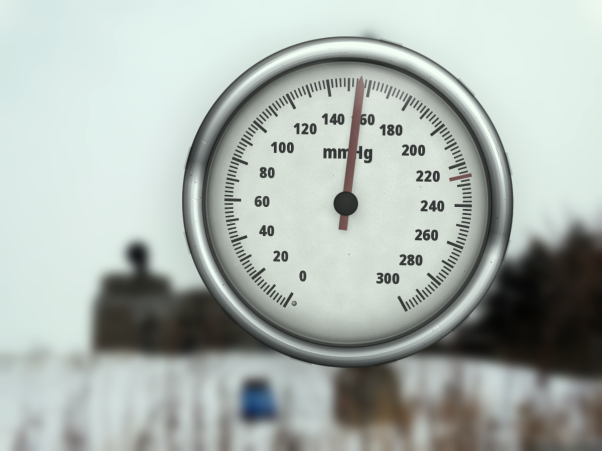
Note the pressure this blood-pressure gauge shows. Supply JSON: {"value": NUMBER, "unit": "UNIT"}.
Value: {"value": 156, "unit": "mmHg"}
